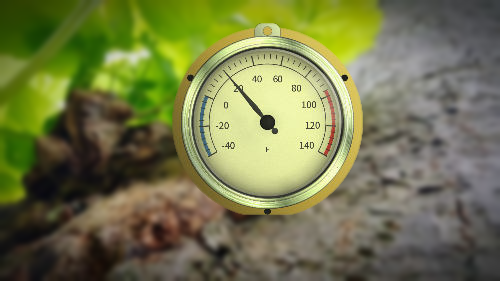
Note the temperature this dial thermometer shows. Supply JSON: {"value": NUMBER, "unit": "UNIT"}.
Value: {"value": 20, "unit": "°F"}
